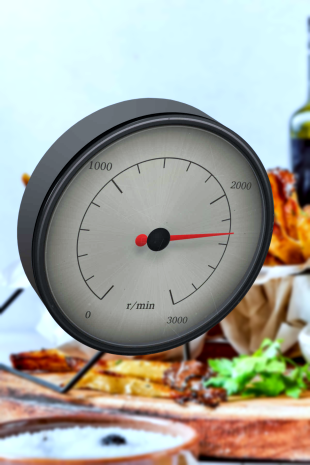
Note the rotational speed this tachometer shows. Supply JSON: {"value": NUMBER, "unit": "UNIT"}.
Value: {"value": 2300, "unit": "rpm"}
